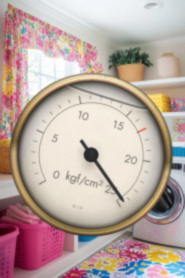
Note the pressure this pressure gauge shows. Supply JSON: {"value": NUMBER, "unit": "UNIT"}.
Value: {"value": 24.5, "unit": "kg/cm²"}
